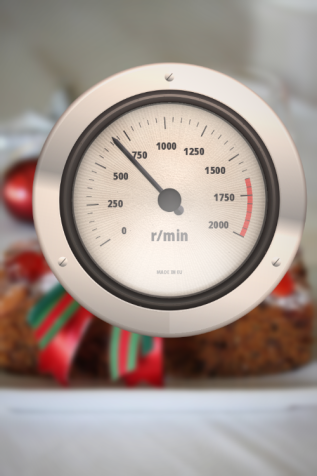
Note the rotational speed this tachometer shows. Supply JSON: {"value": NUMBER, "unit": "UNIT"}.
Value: {"value": 675, "unit": "rpm"}
